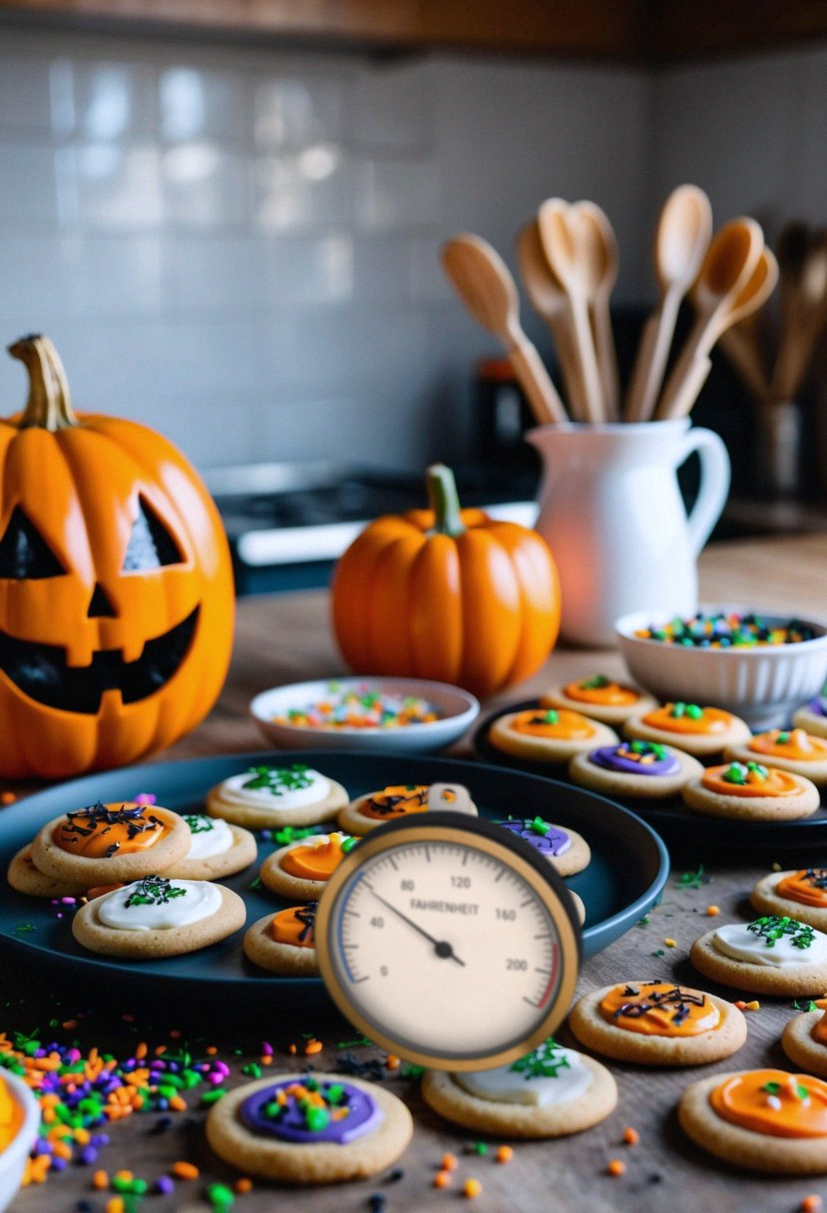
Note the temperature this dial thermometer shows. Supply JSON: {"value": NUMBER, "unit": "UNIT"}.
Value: {"value": 60, "unit": "°F"}
